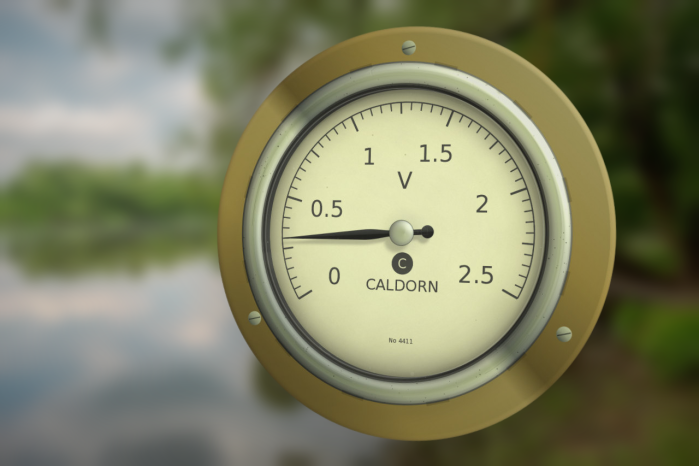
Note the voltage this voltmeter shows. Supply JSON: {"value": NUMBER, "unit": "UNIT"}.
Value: {"value": 0.3, "unit": "V"}
